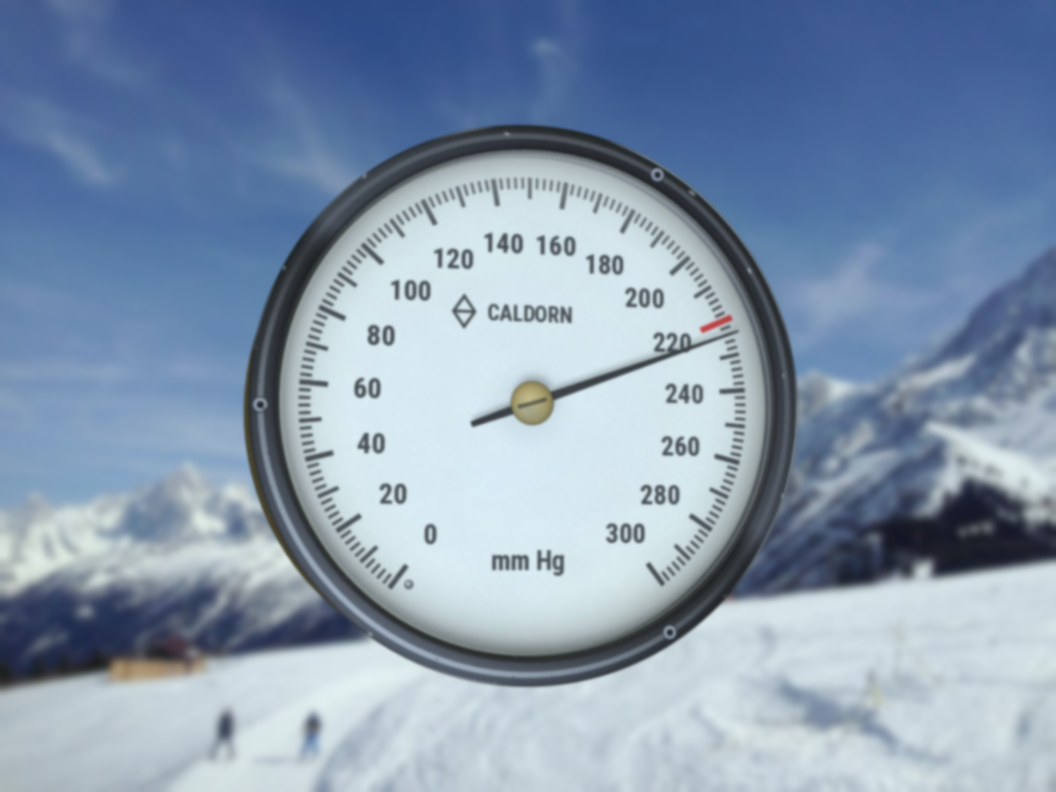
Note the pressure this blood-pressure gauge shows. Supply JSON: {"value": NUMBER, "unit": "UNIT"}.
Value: {"value": 224, "unit": "mmHg"}
